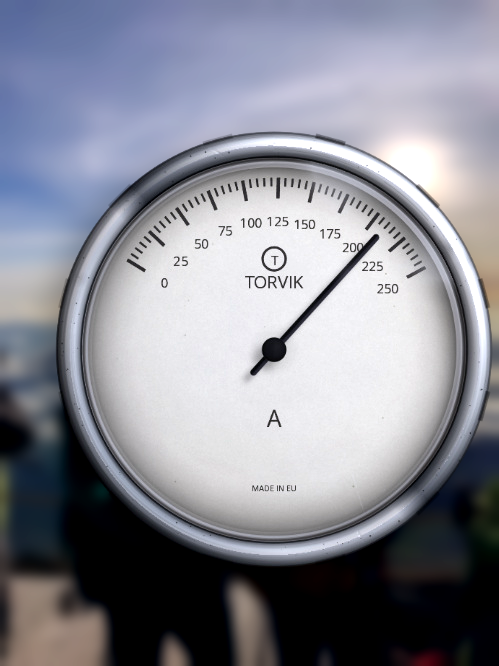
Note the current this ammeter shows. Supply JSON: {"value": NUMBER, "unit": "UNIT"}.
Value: {"value": 210, "unit": "A"}
